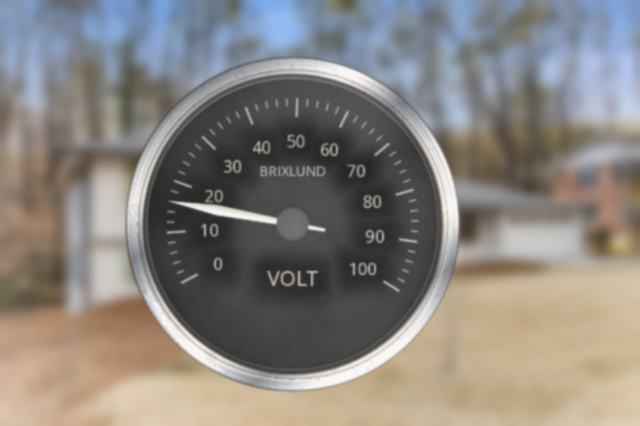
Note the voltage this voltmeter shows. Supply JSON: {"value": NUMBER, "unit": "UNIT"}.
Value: {"value": 16, "unit": "V"}
